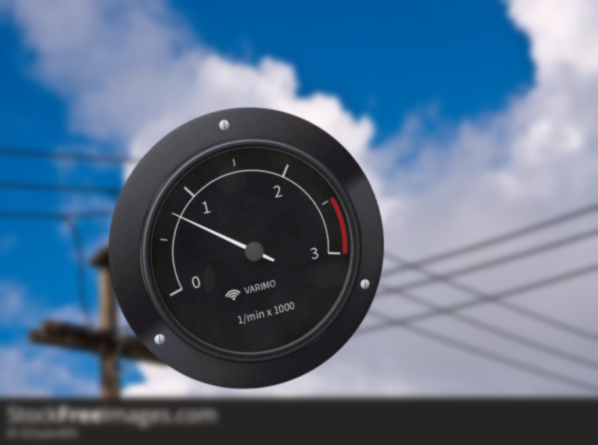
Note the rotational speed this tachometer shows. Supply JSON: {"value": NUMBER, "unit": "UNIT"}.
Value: {"value": 750, "unit": "rpm"}
